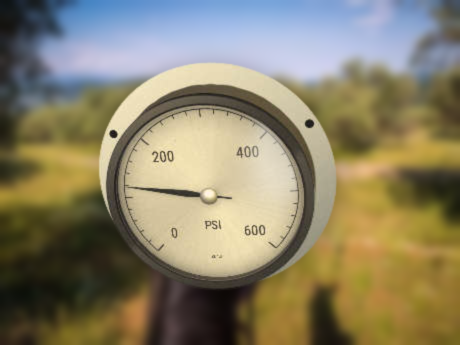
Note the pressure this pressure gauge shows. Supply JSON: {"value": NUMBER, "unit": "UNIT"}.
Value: {"value": 120, "unit": "psi"}
